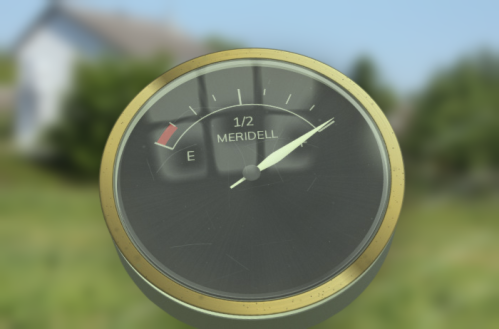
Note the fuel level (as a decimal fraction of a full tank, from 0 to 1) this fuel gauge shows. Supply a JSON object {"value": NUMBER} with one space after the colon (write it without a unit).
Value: {"value": 1}
